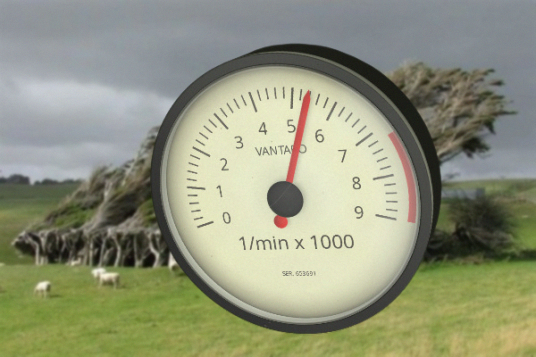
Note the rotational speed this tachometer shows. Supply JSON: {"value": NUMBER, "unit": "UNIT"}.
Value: {"value": 5400, "unit": "rpm"}
